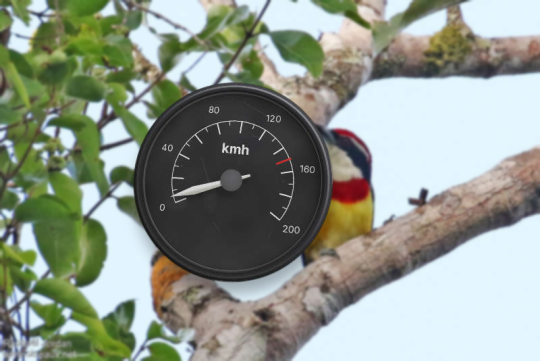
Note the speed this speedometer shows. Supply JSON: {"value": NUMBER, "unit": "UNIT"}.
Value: {"value": 5, "unit": "km/h"}
